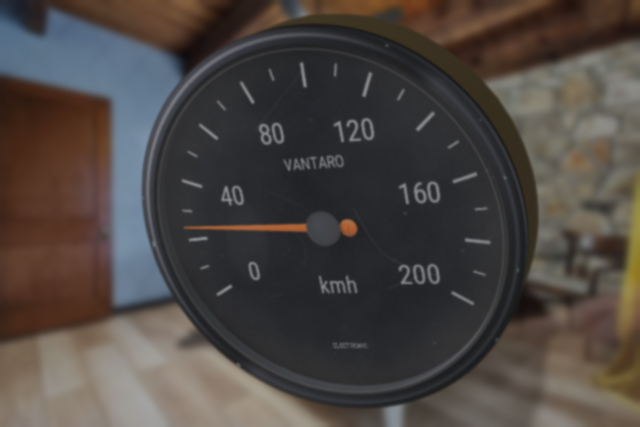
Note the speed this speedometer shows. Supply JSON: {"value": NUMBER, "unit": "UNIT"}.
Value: {"value": 25, "unit": "km/h"}
